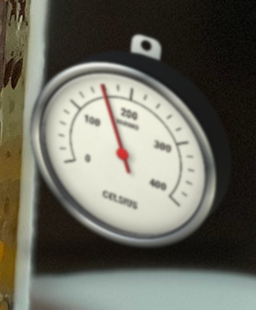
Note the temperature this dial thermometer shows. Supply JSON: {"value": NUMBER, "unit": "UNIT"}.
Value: {"value": 160, "unit": "°C"}
